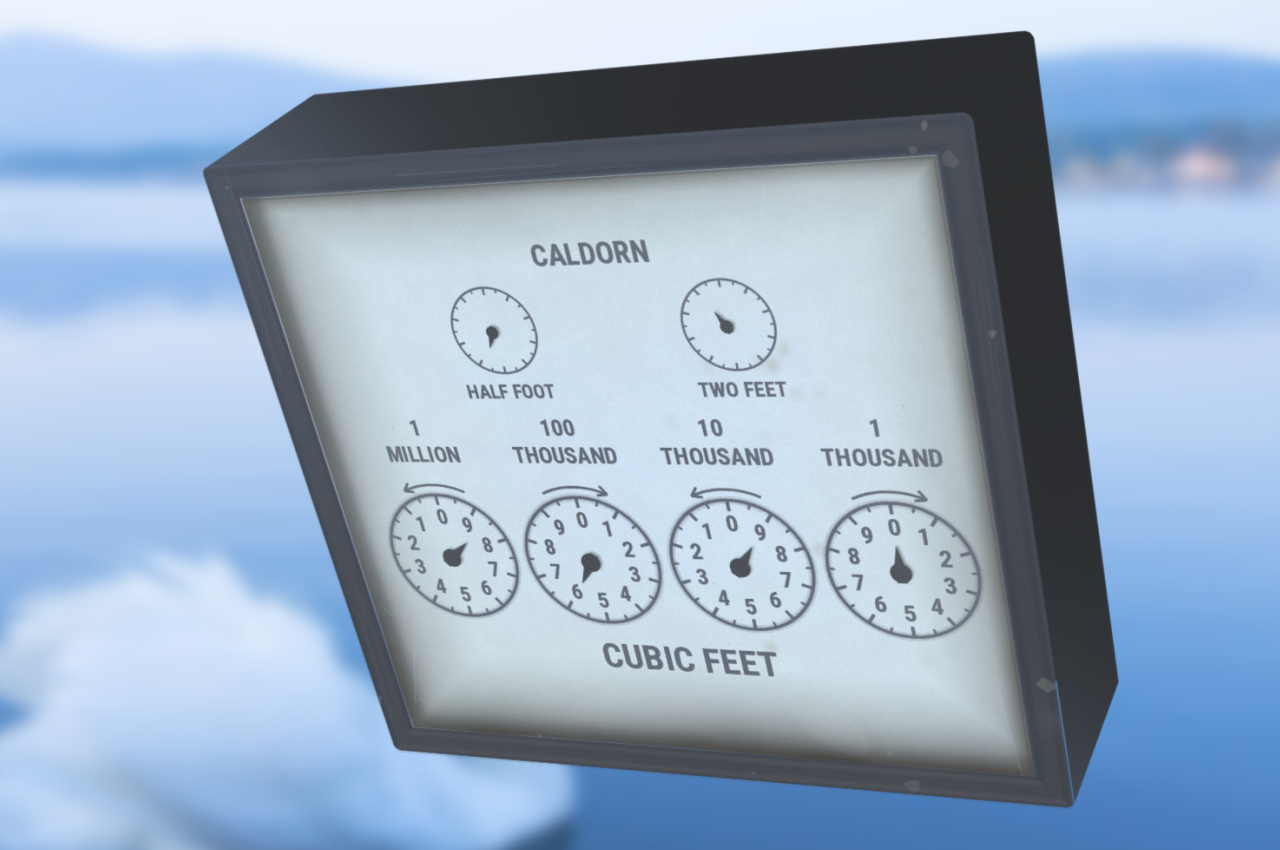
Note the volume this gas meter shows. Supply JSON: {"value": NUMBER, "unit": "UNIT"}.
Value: {"value": 859000, "unit": "ft³"}
